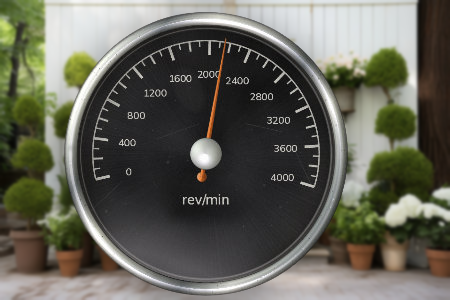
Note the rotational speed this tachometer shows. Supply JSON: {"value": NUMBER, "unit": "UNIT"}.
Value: {"value": 2150, "unit": "rpm"}
